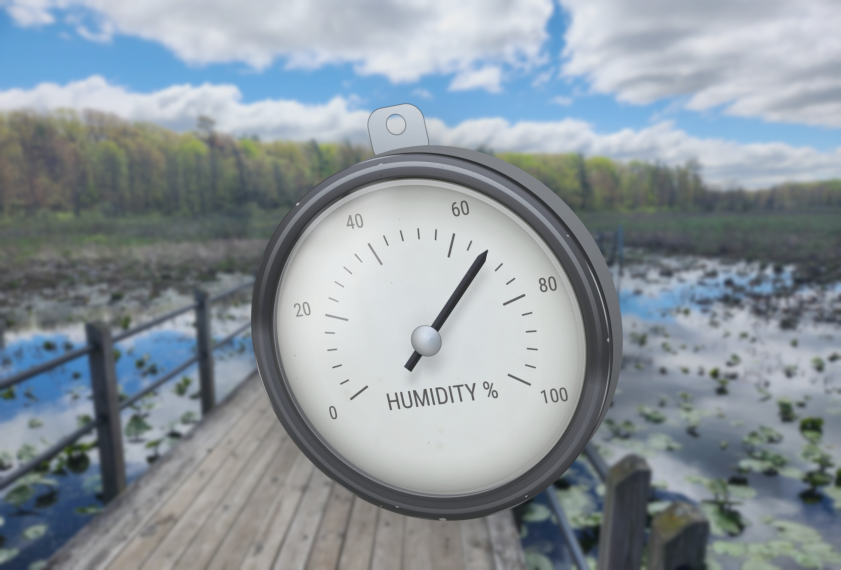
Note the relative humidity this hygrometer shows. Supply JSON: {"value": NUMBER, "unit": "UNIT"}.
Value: {"value": 68, "unit": "%"}
